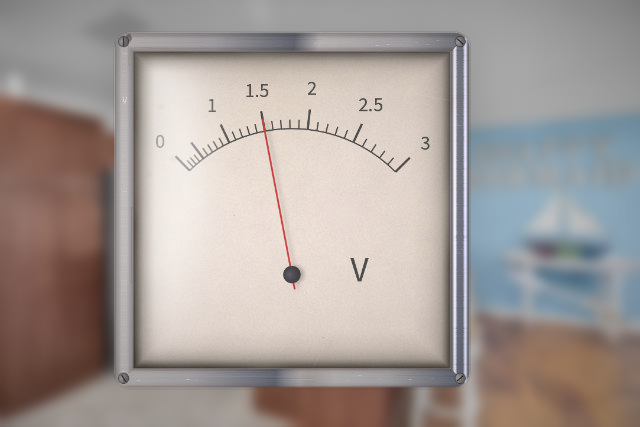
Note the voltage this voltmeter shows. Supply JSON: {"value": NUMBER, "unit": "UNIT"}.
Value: {"value": 1.5, "unit": "V"}
